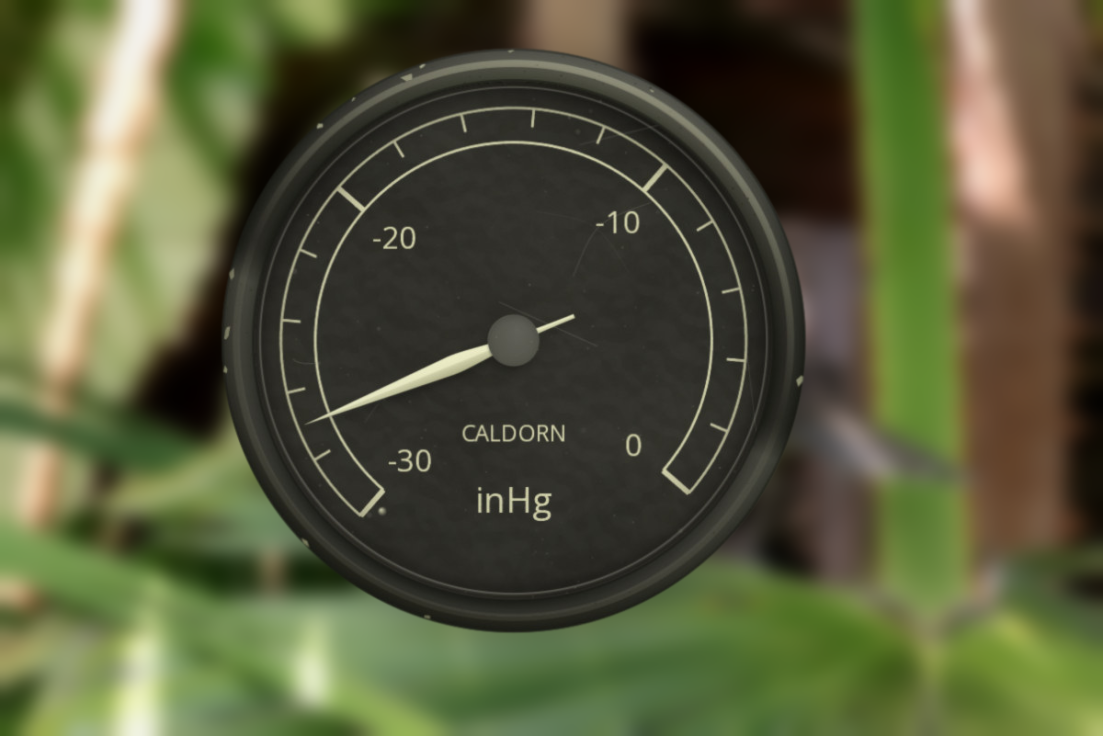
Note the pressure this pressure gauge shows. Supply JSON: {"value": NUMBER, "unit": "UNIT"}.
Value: {"value": -27, "unit": "inHg"}
